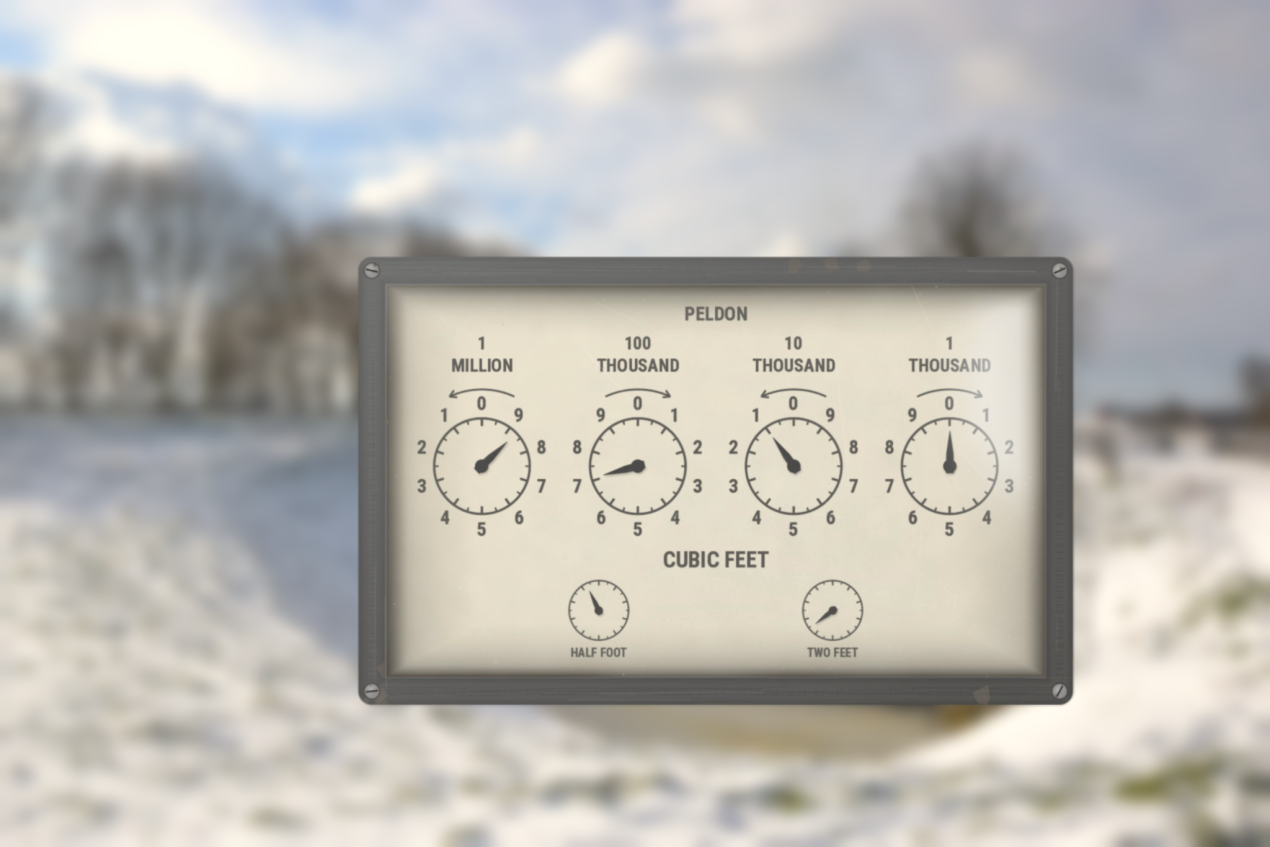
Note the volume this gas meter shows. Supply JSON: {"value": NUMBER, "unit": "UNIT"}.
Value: {"value": 871000, "unit": "ft³"}
